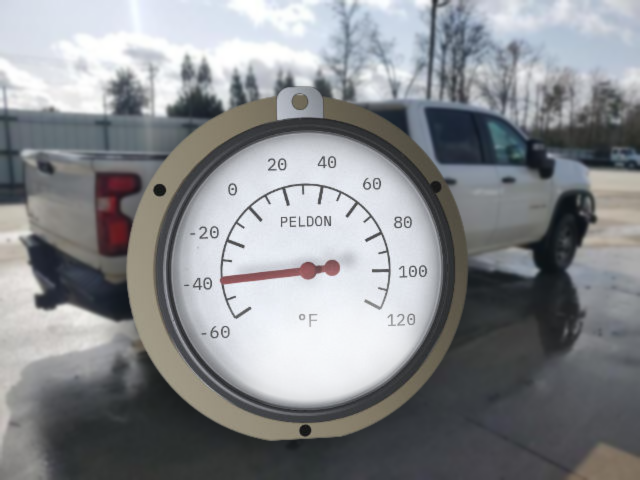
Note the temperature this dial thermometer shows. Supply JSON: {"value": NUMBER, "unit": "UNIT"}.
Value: {"value": -40, "unit": "°F"}
